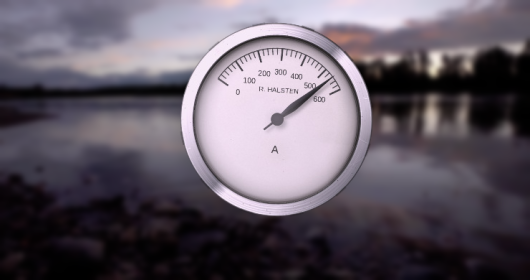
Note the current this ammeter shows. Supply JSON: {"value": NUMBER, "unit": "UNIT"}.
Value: {"value": 540, "unit": "A"}
